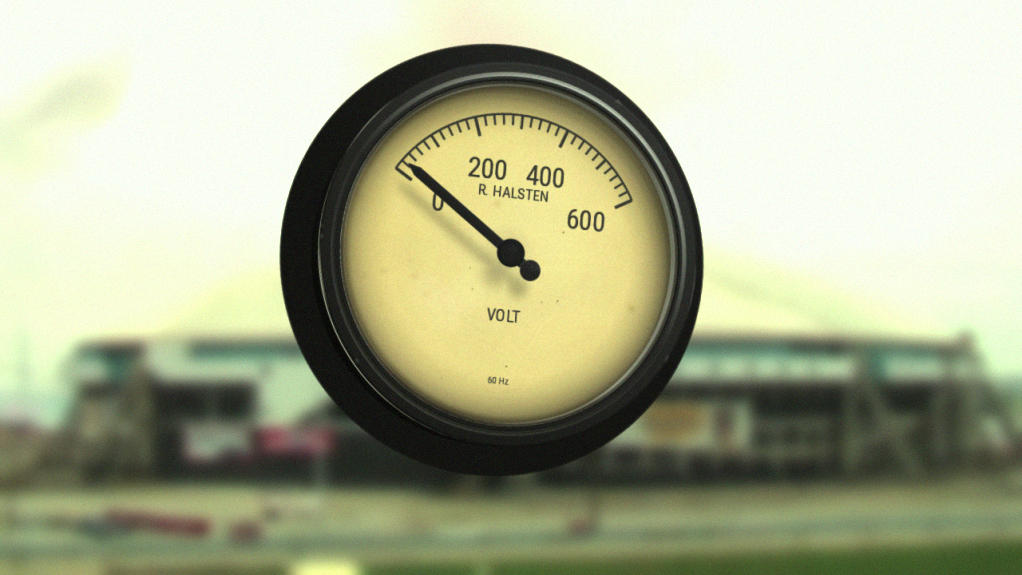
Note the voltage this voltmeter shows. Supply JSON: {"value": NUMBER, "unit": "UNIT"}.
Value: {"value": 20, "unit": "V"}
